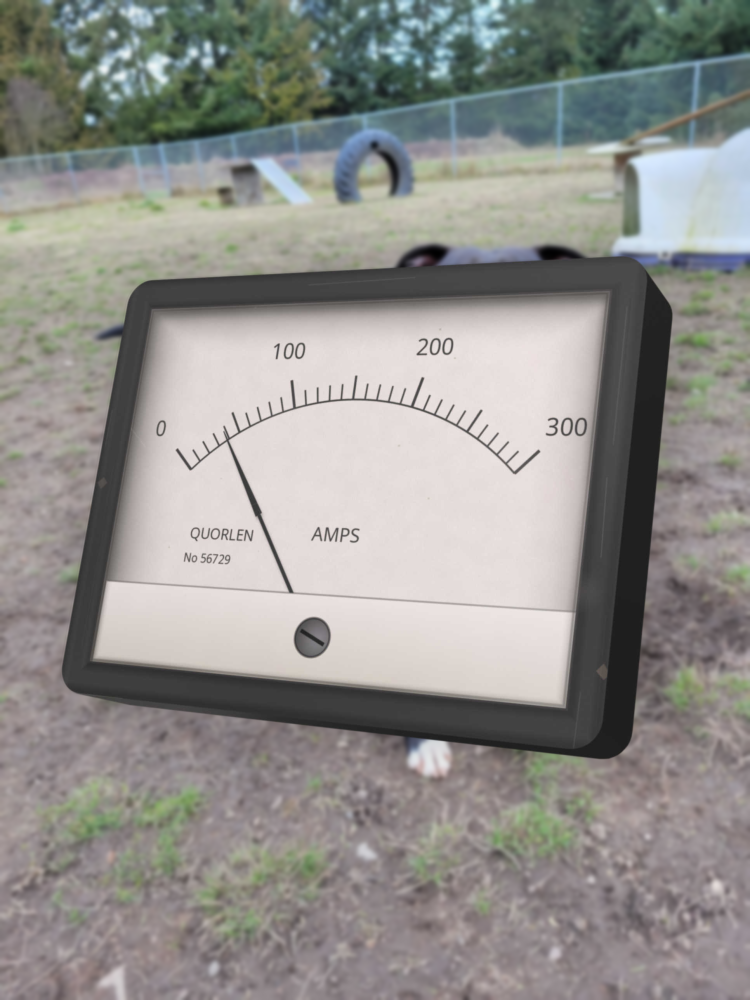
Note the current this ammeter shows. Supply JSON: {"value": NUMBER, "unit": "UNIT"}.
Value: {"value": 40, "unit": "A"}
